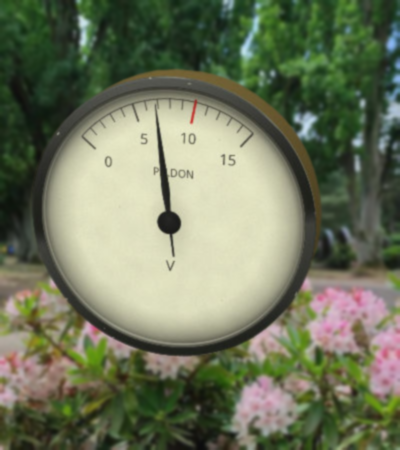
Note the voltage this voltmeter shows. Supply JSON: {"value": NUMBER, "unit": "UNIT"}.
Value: {"value": 7, "unit": "V"}
